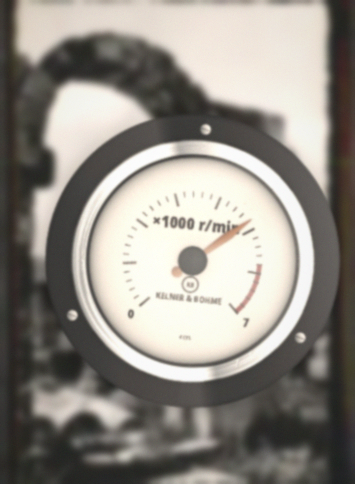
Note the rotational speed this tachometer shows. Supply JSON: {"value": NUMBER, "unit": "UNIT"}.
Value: {"value": 4800, "unit": "rpm"}
